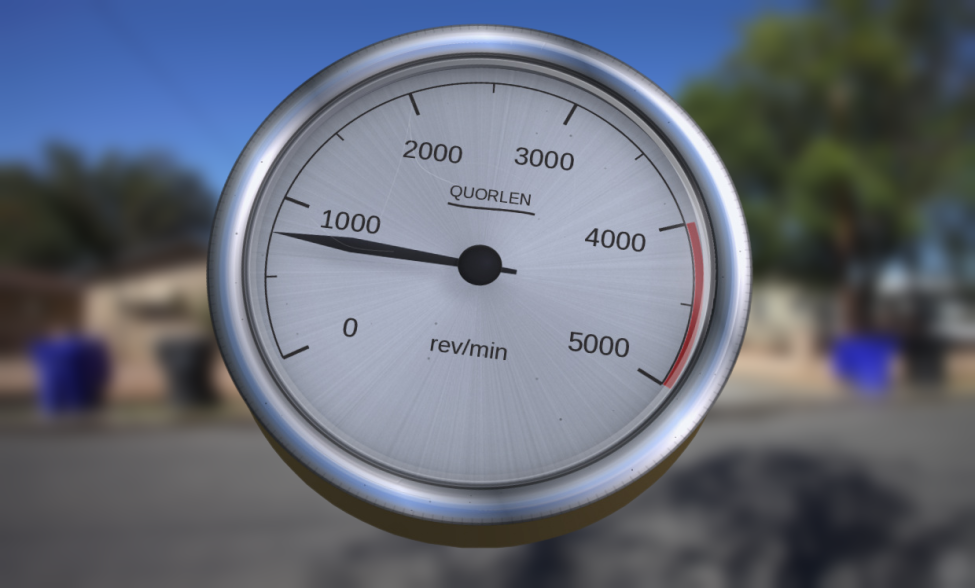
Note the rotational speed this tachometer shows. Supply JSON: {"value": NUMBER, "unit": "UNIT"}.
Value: {"value": 750, "unit": "rpm"}
